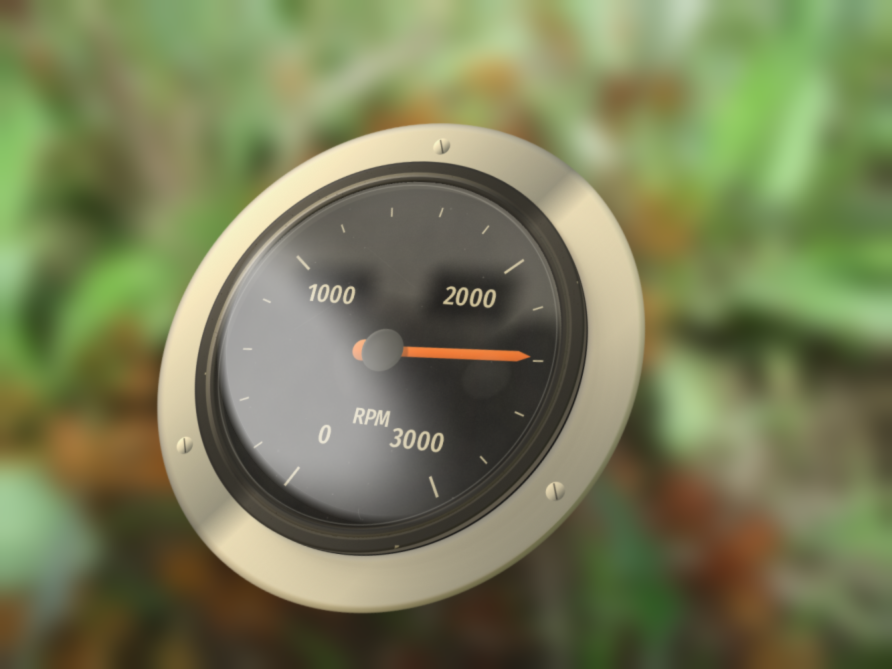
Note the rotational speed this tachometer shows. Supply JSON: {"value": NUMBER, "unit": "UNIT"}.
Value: {"value": 2400, "unit": "rpm"}
